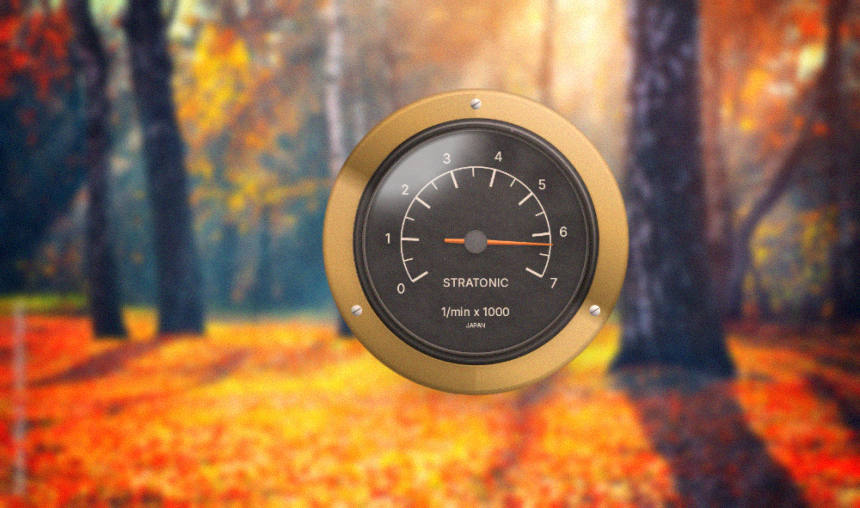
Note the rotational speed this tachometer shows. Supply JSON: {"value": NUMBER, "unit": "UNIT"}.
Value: {"value": 6250, "unit": "rpm"}
